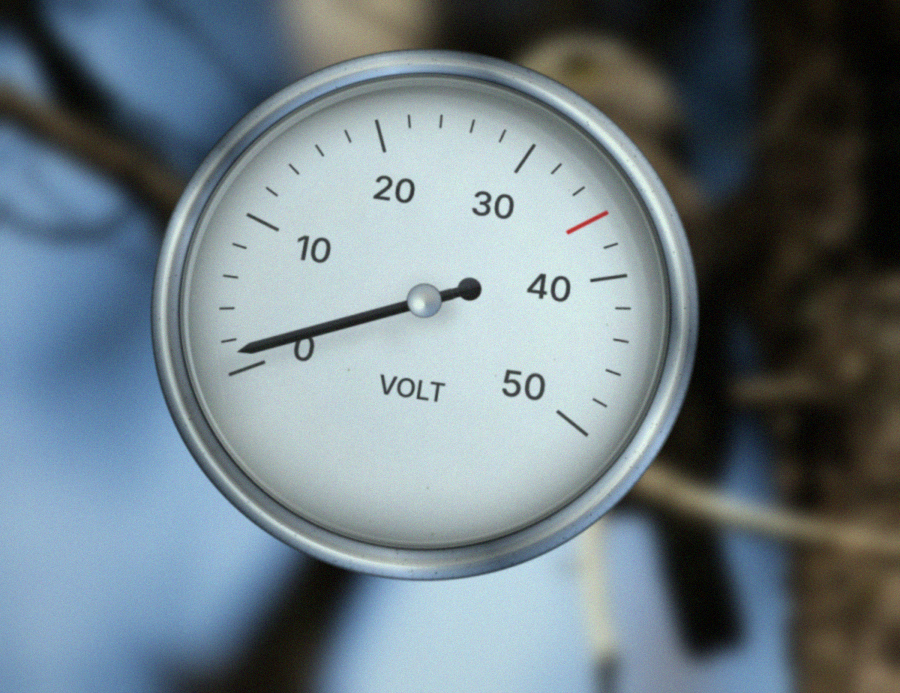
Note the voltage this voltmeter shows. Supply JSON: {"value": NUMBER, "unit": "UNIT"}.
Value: {"value": 1, "unit": "V"}
